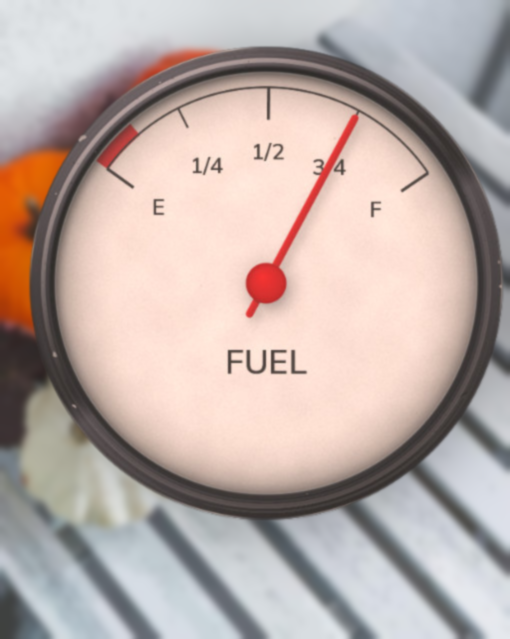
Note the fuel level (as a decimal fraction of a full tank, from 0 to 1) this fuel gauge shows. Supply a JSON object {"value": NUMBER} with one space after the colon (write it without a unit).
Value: {"value": 0.75}
